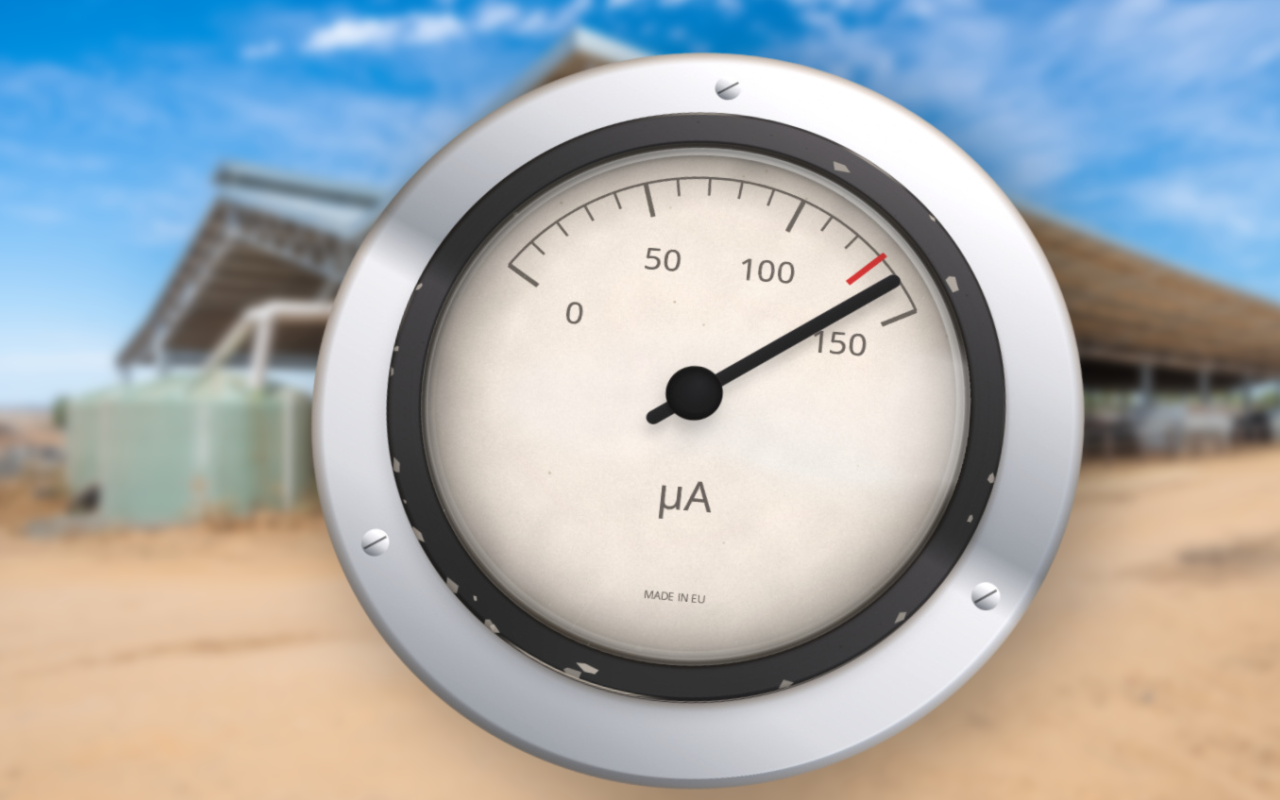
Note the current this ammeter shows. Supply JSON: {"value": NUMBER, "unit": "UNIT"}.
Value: {"value": 140, "unit": "µA"}
